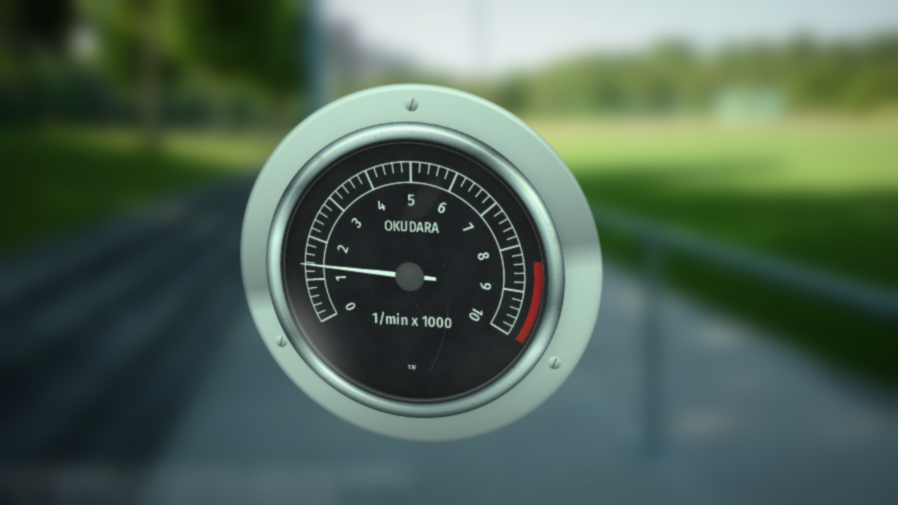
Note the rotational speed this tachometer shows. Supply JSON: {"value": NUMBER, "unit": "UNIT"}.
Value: {"value": 1400, "unit": "rpm"}
